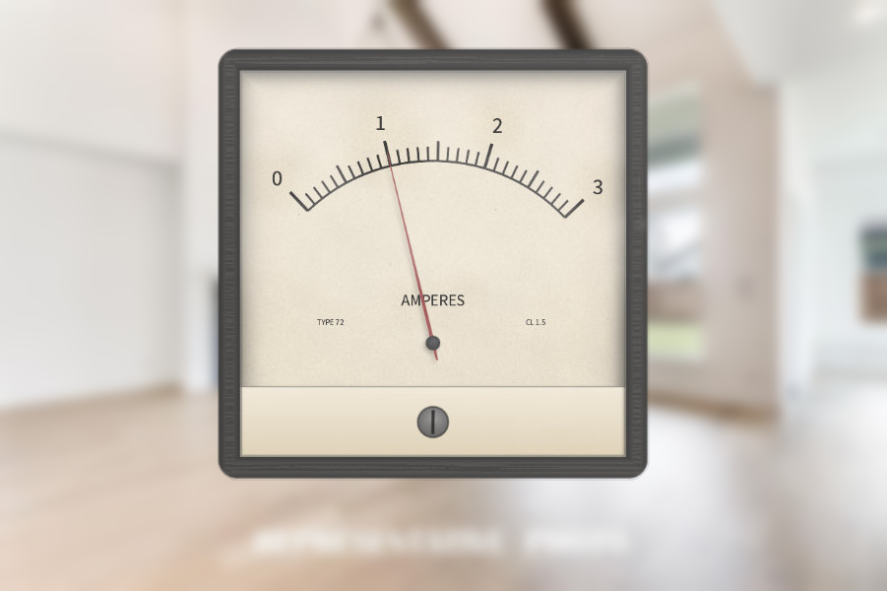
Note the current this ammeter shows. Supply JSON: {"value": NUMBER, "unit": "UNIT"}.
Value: {"value": 1, "unit": "A"}
